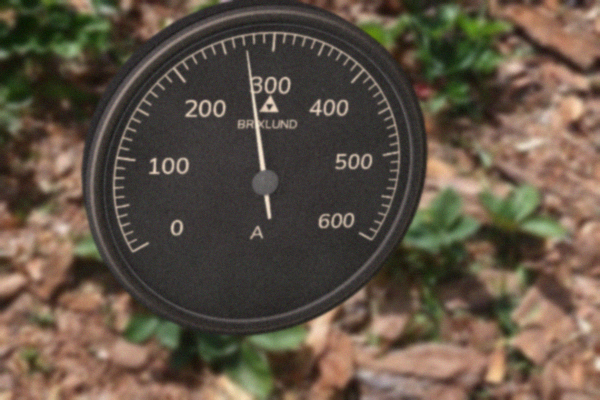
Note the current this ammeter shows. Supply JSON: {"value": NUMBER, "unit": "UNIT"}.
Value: {"value": 270, "unit": "A"}
